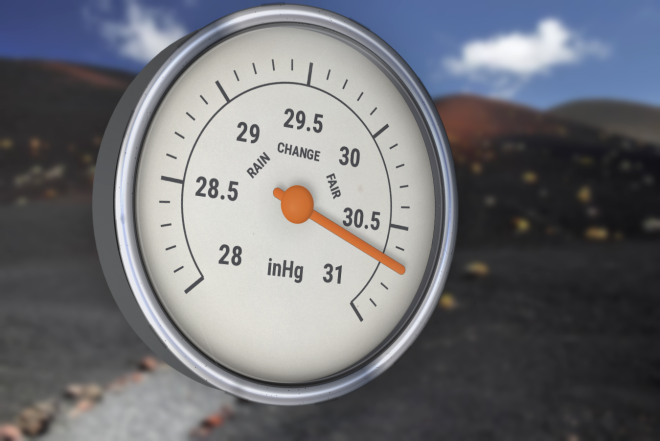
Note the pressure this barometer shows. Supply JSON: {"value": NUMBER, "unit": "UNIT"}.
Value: {"value": 30.7, "unit": "inHg"}
